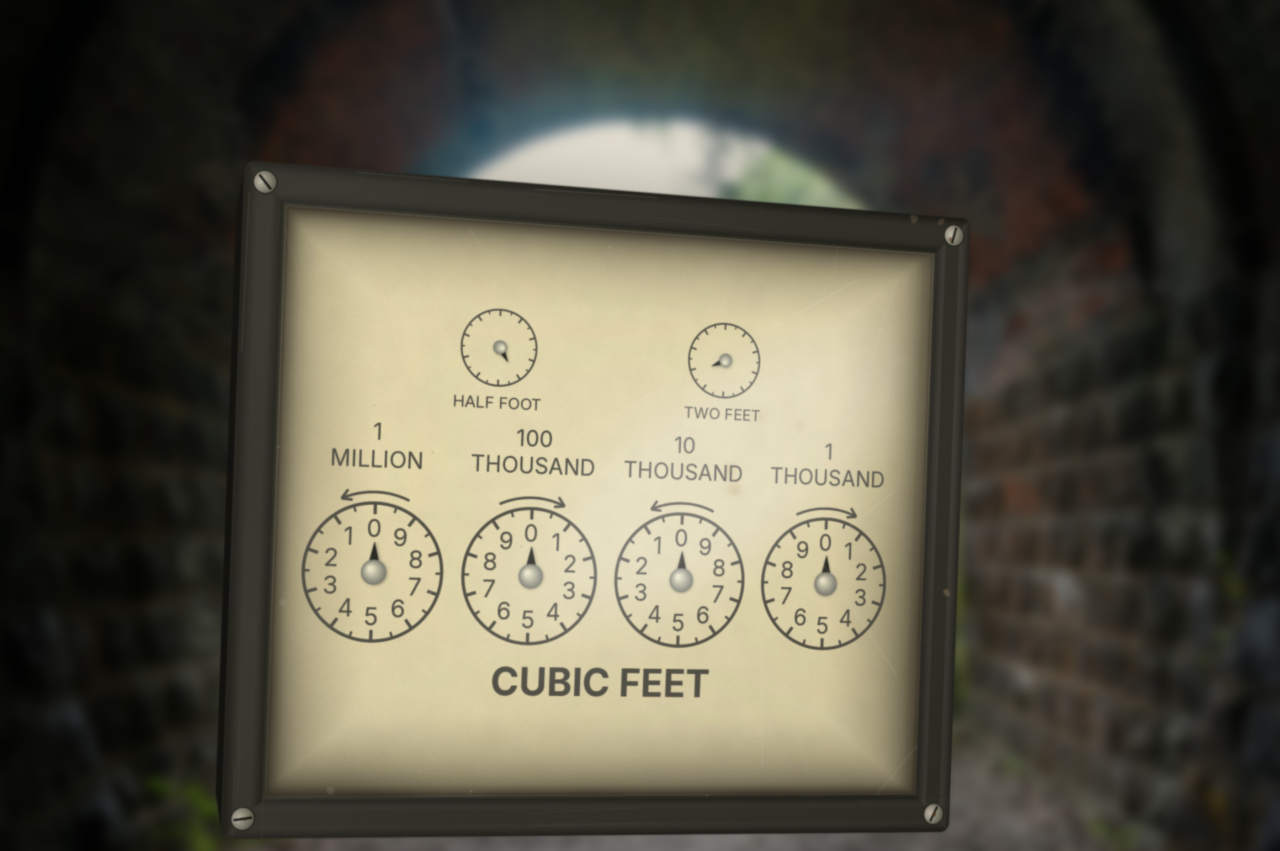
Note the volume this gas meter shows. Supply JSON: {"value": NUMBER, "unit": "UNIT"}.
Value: {"value": 0, "unit": "ft³"}
